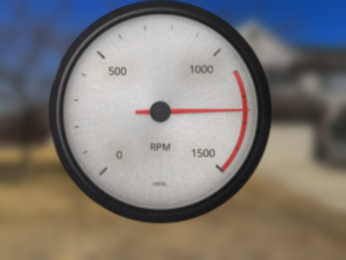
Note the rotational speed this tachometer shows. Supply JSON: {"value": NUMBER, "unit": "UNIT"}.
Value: {"value": 1250, "unit": "rpm"}
